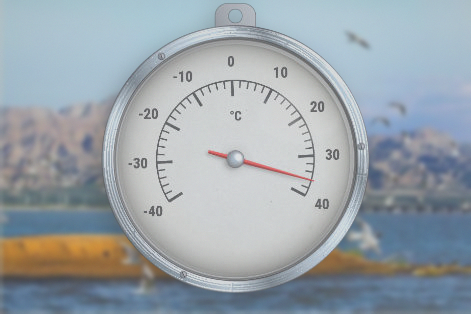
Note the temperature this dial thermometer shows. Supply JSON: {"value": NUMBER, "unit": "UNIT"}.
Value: {"value": 36, "unit": "°C"}
